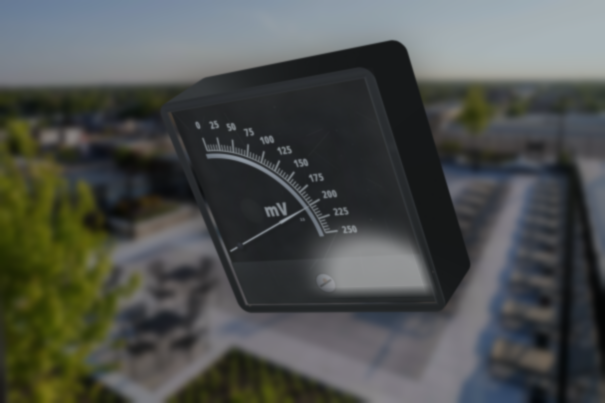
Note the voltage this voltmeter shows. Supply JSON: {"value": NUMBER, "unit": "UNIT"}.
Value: {"value": 200, "unit": "mV"}
